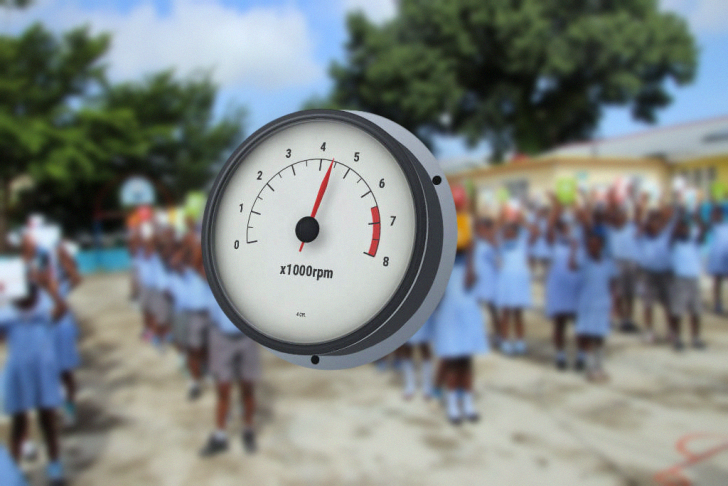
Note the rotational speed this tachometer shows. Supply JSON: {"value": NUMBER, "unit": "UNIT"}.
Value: {"value": 4500, "unit": "rpm"}
